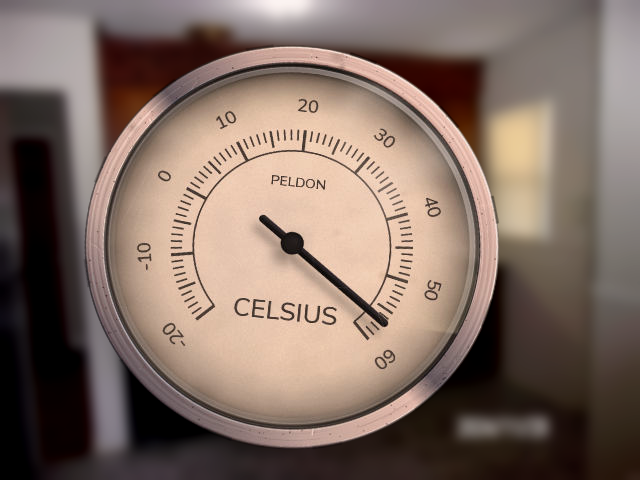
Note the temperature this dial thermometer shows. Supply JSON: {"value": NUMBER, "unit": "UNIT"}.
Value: {"value": 57, "unit": "°C"}
